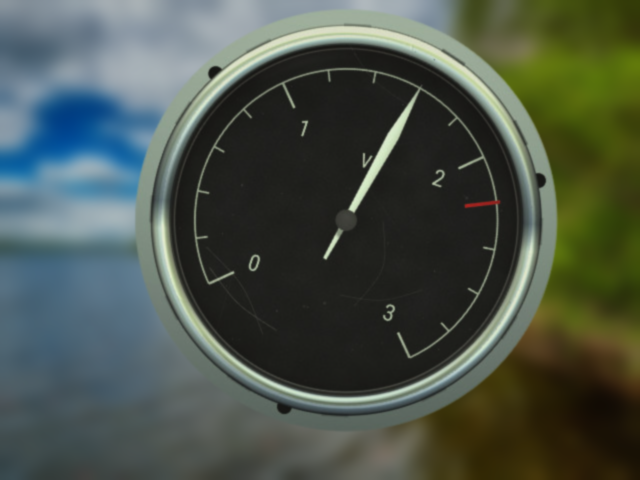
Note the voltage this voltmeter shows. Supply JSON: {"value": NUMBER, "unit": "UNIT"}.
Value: {"value": 1.6, "unit": "V"}
